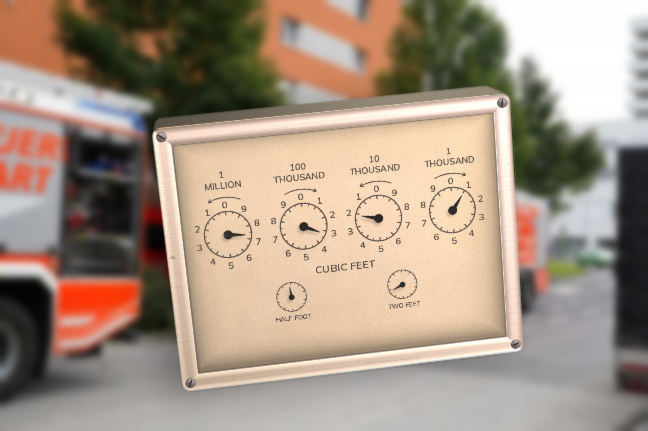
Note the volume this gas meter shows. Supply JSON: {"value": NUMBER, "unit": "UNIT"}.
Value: {"value": 732100, "unit": "ft³"}
